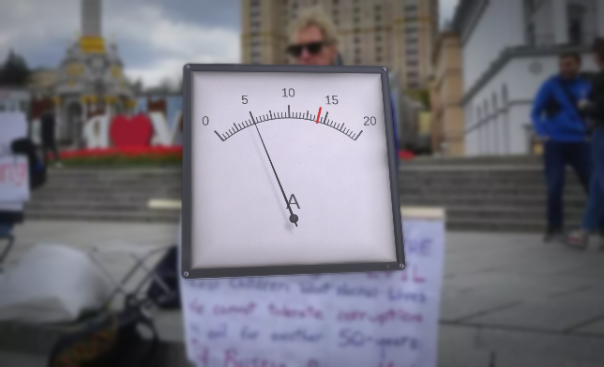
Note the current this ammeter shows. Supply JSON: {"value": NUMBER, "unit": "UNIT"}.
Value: {"value": 5, "unit": "A"}
